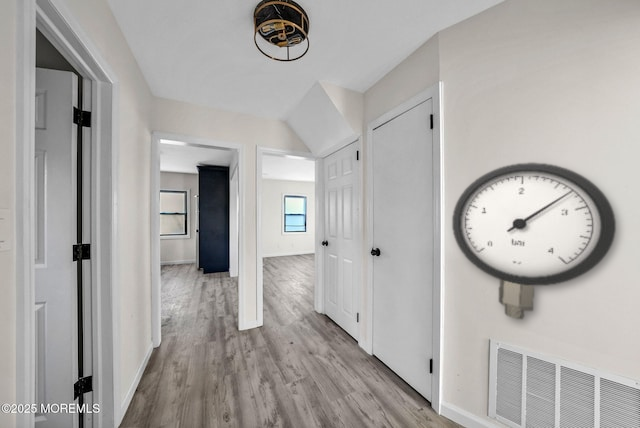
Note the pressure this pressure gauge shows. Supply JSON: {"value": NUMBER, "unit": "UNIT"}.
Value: {"value": 2.7, "unit": "bar"}
